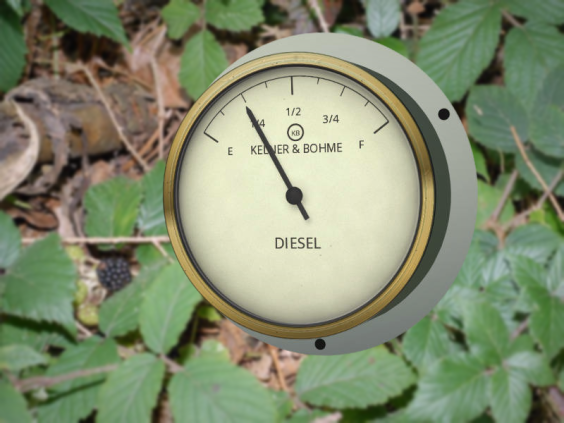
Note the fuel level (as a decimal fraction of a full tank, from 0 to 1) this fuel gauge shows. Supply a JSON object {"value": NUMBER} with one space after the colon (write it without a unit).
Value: {"value": 0.25}
